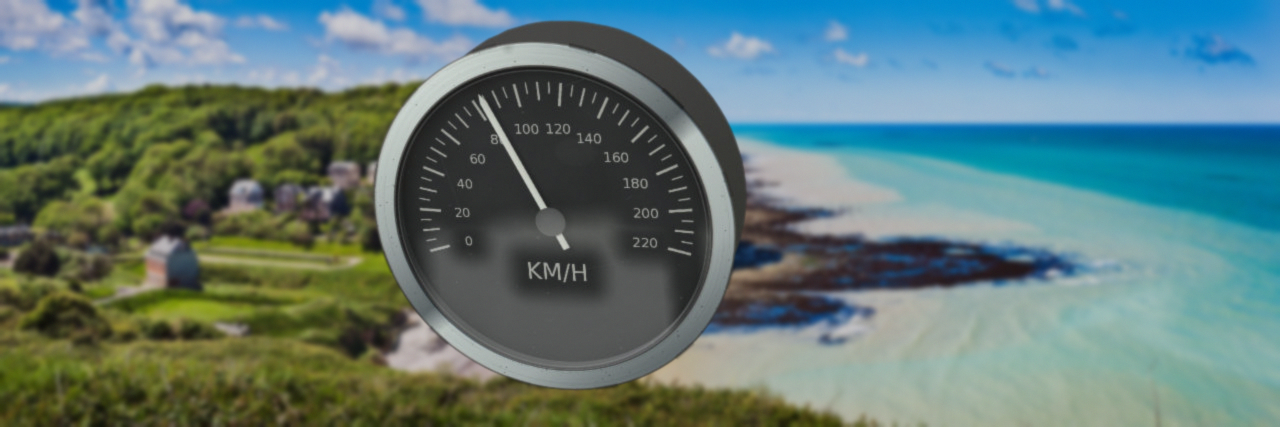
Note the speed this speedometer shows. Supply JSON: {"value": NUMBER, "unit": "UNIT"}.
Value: {"value": 85, "unit": "km/h"}
